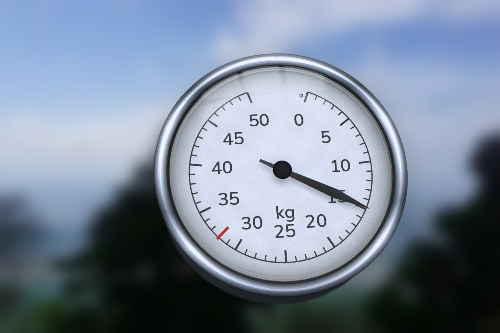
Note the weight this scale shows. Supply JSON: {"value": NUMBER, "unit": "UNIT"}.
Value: {"value": 15, "unit": "kg"}
